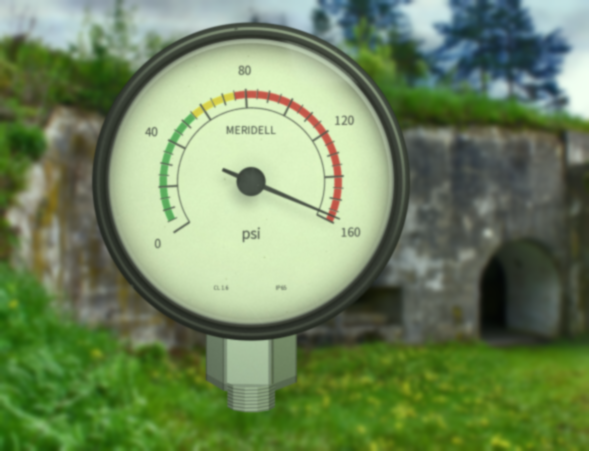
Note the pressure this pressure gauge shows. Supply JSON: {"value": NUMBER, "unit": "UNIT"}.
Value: {"value": 157.5, "unit": "psi"}
